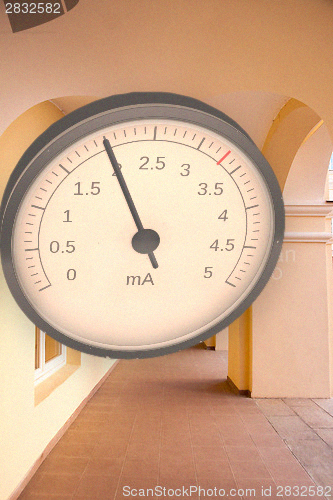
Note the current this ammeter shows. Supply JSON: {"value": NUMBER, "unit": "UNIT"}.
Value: {"value": 2, "unit": "mA"}
